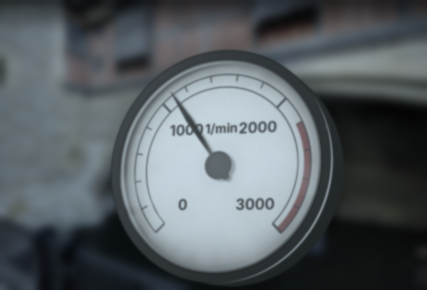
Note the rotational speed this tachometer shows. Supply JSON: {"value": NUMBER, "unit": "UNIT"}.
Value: {"value": 1100, "unit": "rpm"}
